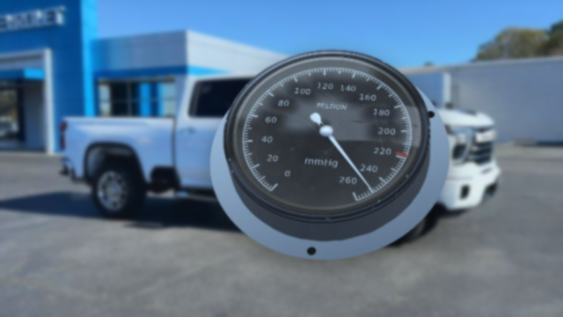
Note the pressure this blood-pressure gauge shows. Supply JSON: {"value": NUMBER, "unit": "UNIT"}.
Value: {"value": 250, "unit": "mmHg"}
